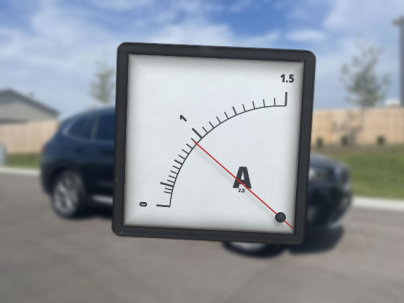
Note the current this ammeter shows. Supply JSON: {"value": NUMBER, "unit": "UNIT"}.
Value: {"value": 0.95, "unit": "A"}
